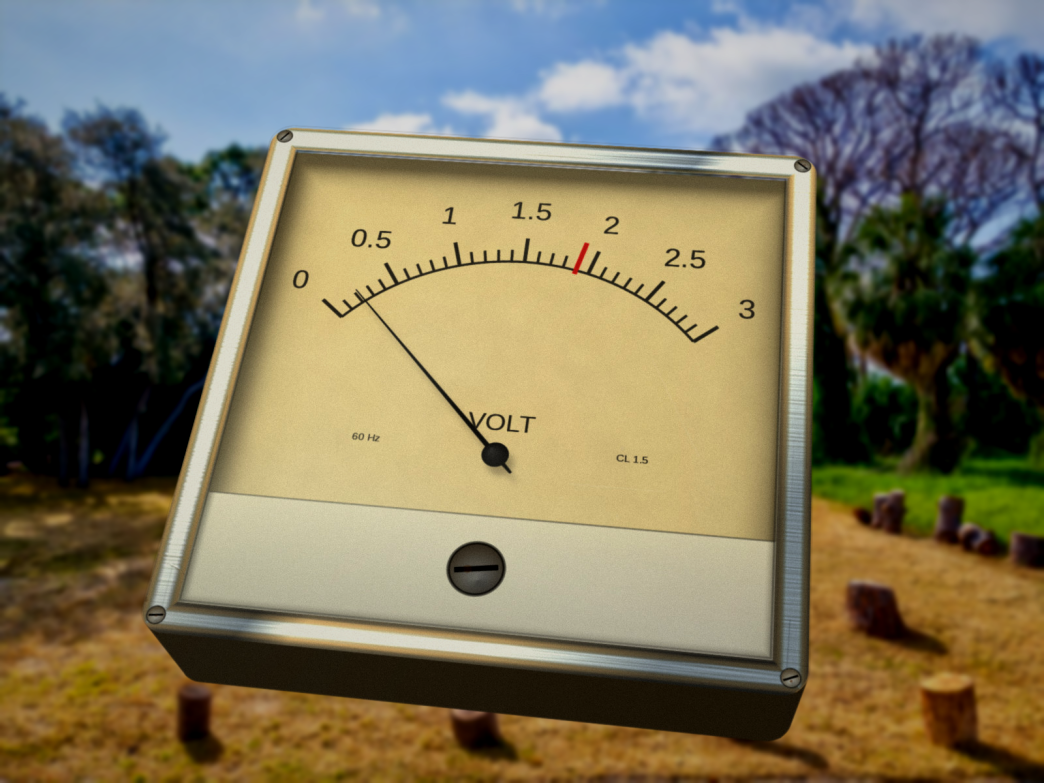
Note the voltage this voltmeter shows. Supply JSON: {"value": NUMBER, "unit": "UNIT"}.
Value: {"value": 0.2, "unit": "V"}
